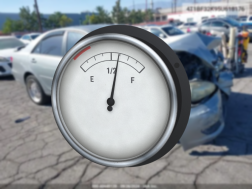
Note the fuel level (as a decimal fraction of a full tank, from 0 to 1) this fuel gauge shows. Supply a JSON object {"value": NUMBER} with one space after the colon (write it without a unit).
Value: {"value": 0.625}
